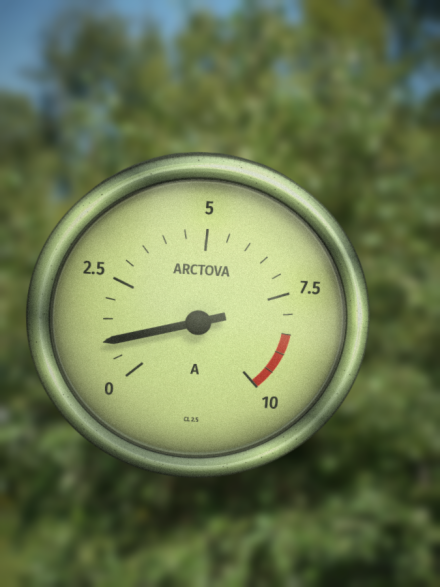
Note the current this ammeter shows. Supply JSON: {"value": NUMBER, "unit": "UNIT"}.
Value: {"value": 1, "unit": "A"}
